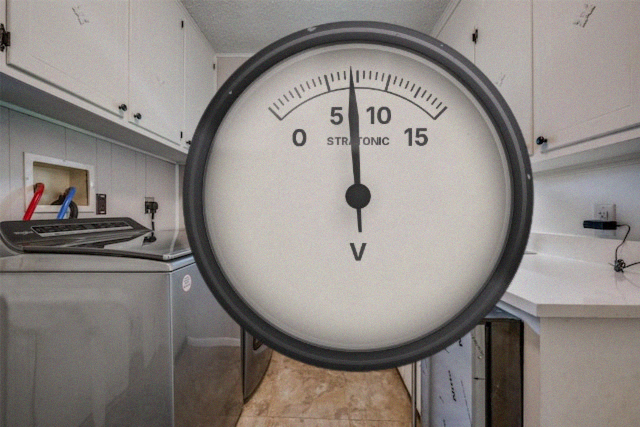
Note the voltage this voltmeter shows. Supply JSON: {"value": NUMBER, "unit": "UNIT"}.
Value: {"value": 7, "unit": "V"}
